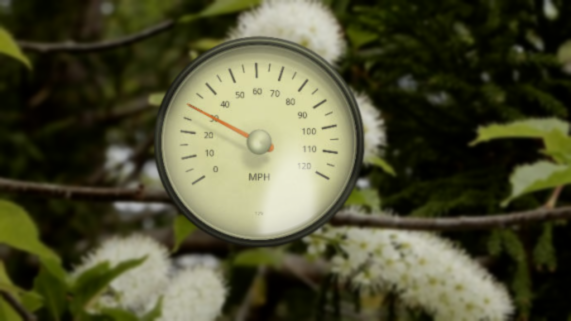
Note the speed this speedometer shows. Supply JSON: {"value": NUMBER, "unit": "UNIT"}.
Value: {"value": 30, "unit": "mph"}
